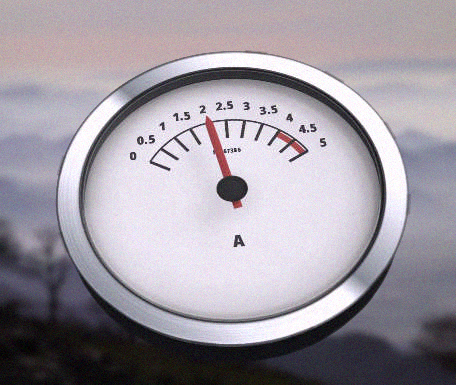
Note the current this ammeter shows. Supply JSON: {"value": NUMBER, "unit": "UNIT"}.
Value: {"value": 2, "unit": "A"}
